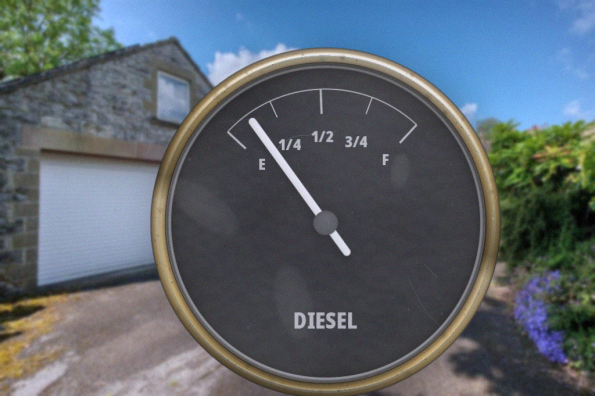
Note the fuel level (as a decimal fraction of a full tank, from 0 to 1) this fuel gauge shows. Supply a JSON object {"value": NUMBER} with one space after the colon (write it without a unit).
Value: {"value": 0.125}
